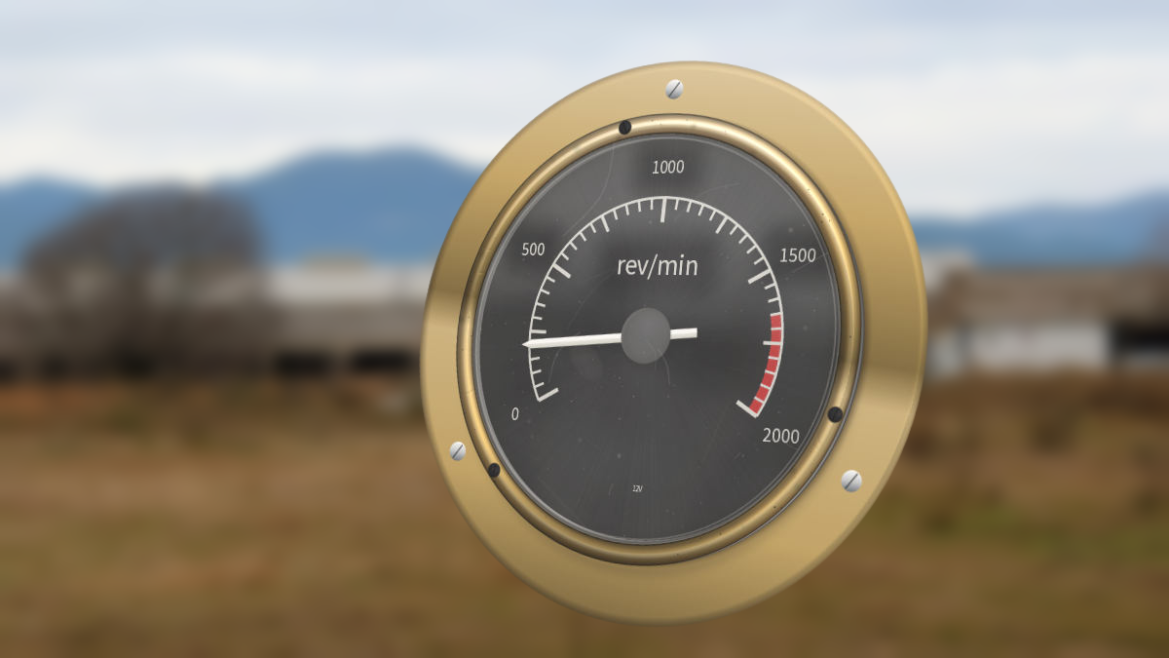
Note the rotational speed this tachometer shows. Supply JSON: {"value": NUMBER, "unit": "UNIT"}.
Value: {"value": 200, "unit": "rpm"}
